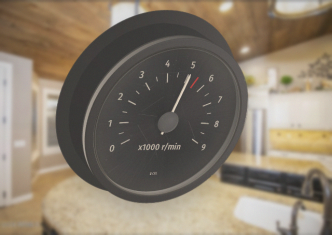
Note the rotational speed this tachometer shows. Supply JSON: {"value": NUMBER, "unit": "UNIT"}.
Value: {"value": 5000, "unit": "rpm"}
